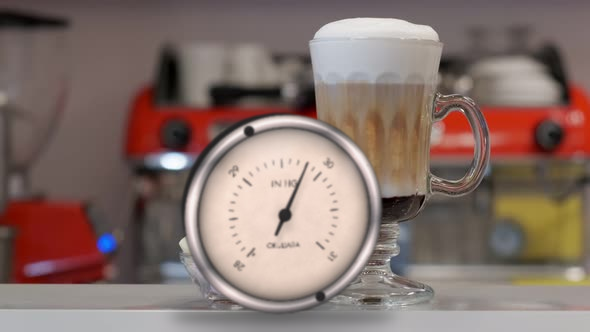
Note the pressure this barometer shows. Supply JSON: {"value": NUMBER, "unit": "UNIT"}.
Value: {"value": 29.8, "unit": "inHg"}
